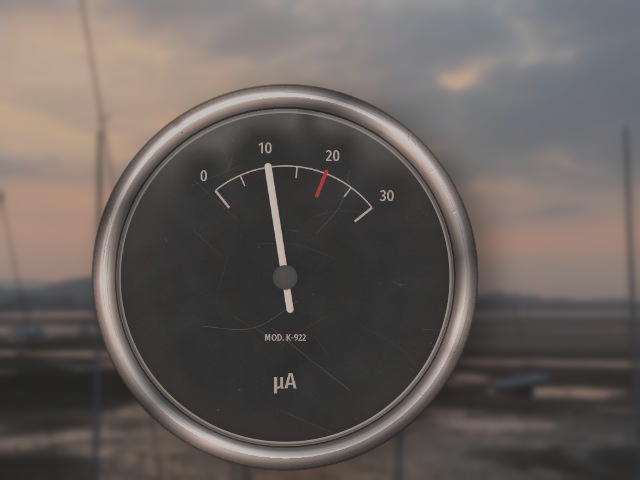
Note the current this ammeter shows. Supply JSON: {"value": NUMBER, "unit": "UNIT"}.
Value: {"value": 10, "unit": "µA"}
